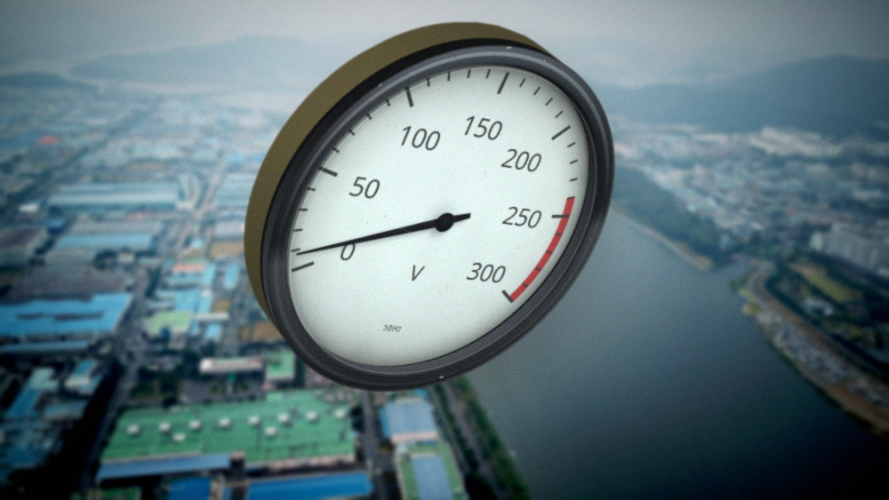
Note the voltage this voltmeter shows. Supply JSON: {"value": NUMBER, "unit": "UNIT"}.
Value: {"value": 10, "unit": "V"}
